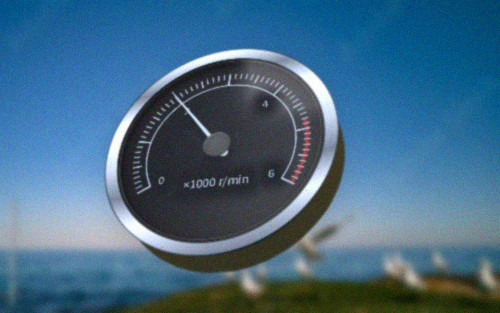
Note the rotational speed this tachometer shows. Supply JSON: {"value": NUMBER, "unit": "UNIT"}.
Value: {"value": 2000, "unit": "rpm"}
